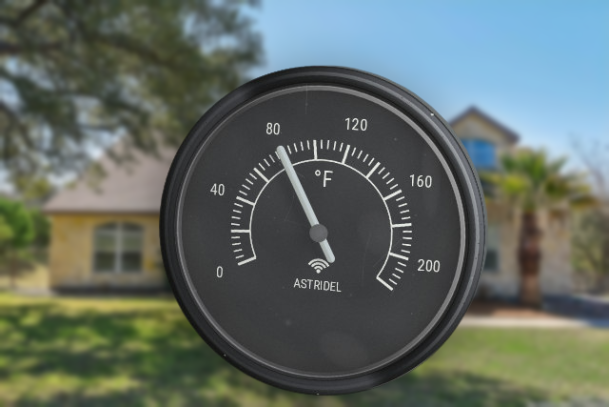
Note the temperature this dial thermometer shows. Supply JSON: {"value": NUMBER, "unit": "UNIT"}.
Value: {"value": 80, "unit": "°F"}
